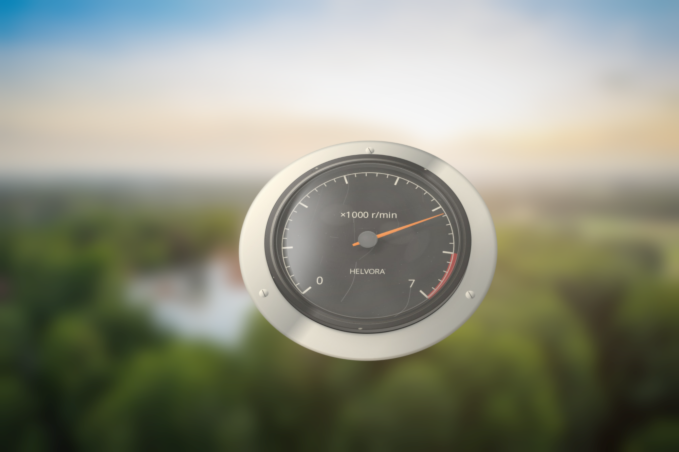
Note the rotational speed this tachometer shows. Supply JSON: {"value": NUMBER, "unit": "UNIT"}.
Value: {"value": 5200, "unit": "rpm"}
